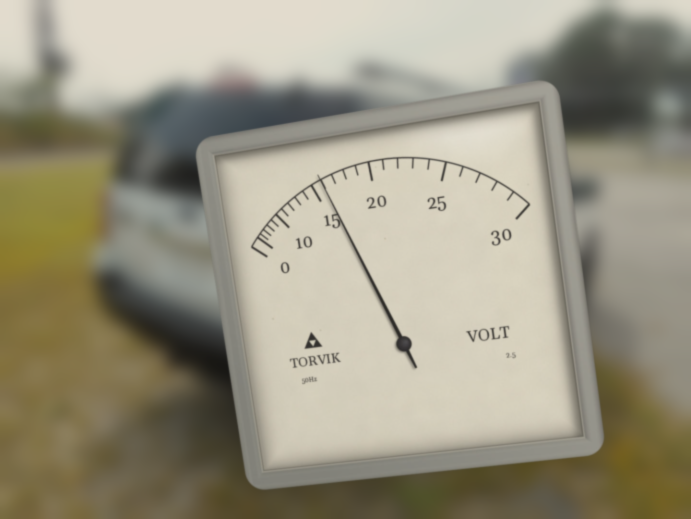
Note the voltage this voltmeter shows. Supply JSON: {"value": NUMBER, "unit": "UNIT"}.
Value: {"value": 16, "unit": "V"}
